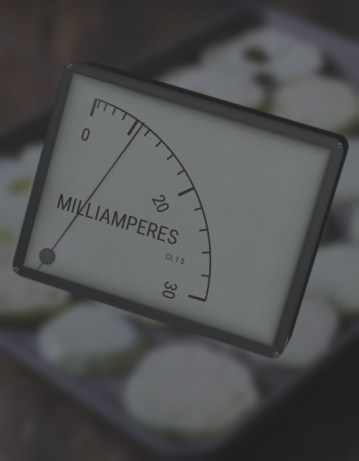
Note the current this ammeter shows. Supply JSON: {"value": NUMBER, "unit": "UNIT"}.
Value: {"value": 11, "unit": "mA"}
